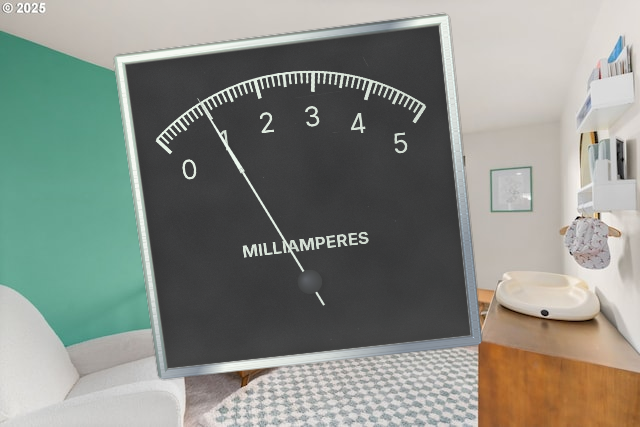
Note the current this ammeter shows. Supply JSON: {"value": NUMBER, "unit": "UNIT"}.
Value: {"value": 1, "unit": "mA"}
